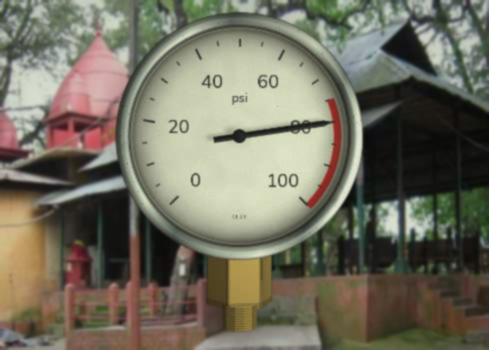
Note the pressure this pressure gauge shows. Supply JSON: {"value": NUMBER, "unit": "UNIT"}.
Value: {"value": 80, "unit": "psi"}
